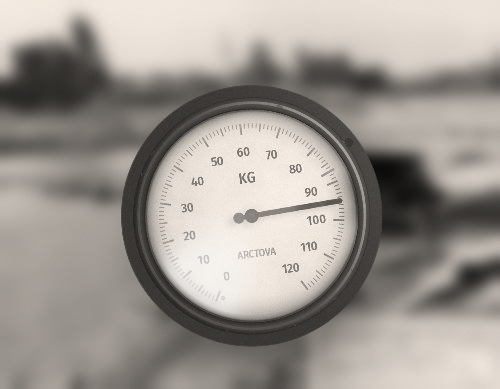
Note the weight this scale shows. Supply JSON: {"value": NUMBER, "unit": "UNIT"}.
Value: {"value": 95, "unit": "kg"}
